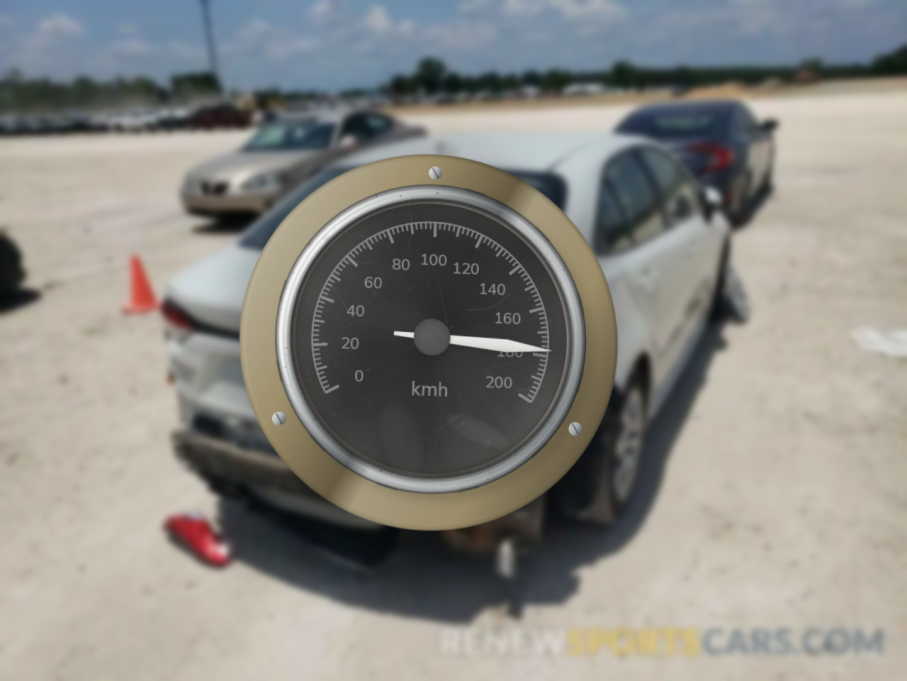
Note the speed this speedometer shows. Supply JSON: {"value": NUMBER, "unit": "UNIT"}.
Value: {"value": 178, "unit": "km/h"}
